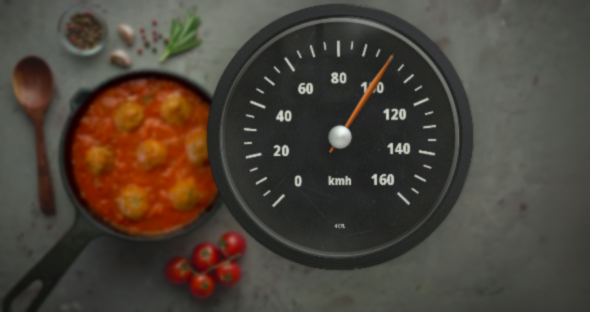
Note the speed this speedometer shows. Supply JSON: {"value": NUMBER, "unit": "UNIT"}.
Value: {"value": 100, "unit": "km/h"}
